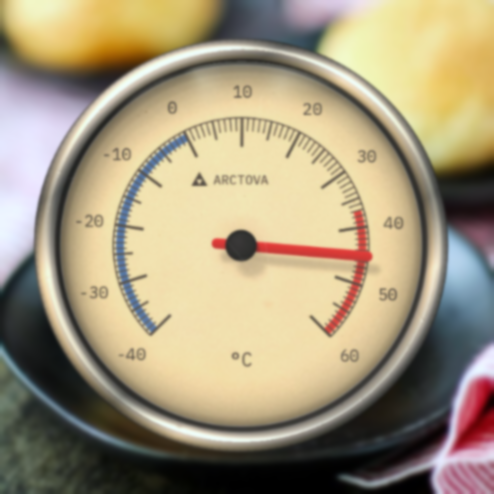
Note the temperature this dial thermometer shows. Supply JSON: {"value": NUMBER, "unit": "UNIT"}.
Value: {"value": 45, "unit": "°C"}
